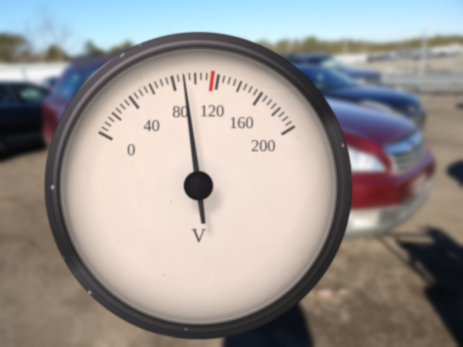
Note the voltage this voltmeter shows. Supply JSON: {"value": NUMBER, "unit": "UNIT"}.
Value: {"value": 90, "unit": "V"}
